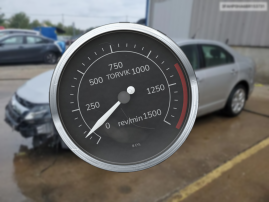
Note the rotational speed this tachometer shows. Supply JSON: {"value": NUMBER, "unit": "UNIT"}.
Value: {"value": 75, "unit": "rpm"}
